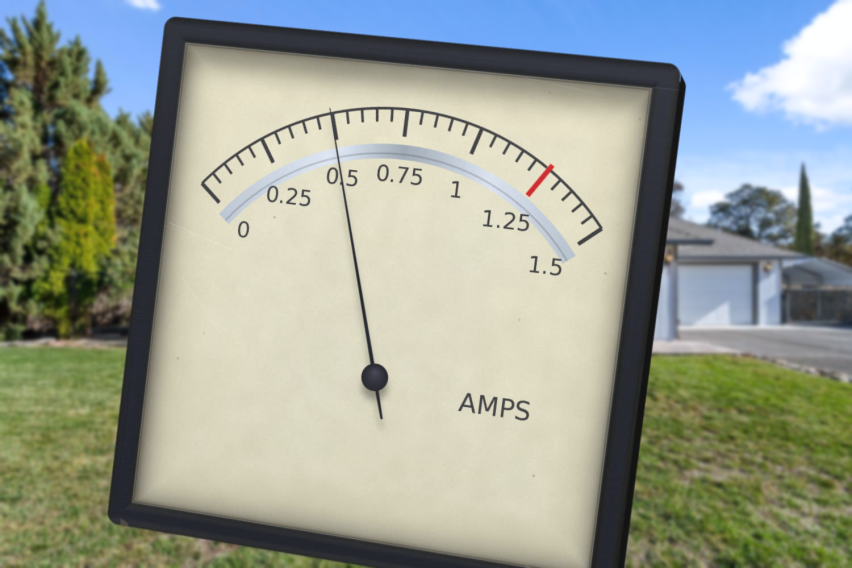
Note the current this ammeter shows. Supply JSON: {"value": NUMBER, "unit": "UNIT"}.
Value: {"value": 0.5, "unit": "A"}
